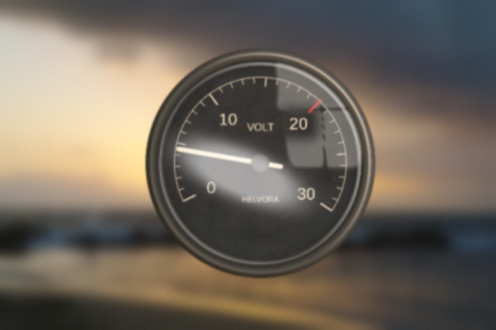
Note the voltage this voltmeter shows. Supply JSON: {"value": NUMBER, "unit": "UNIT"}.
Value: {"value": 4.5, "unit": "V"}
